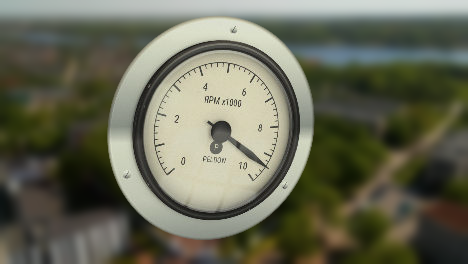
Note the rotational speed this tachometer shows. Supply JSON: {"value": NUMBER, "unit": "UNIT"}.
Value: {"value": 9400, "unit": "rpm"}
